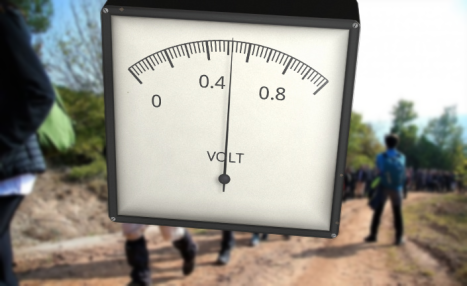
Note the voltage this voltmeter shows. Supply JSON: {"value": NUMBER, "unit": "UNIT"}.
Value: {"value": 0.52, "unit": "V"}
